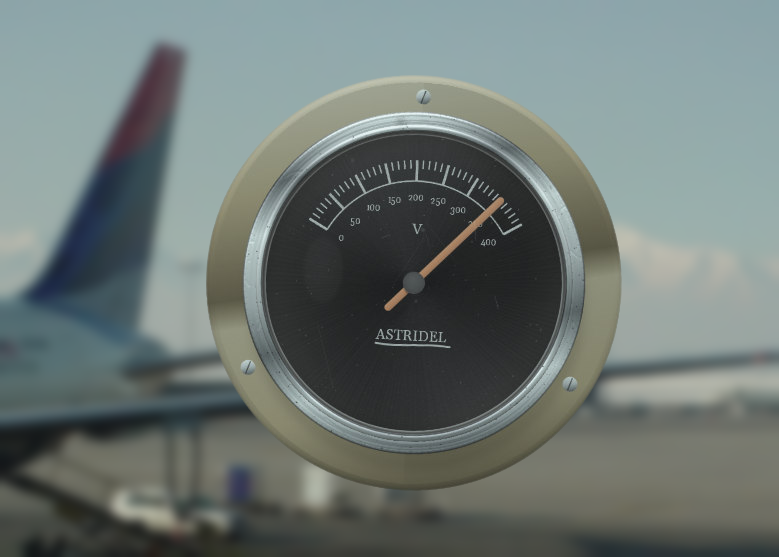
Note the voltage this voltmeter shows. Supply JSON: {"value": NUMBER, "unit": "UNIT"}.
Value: {"value": 350, "unit": "V"}
